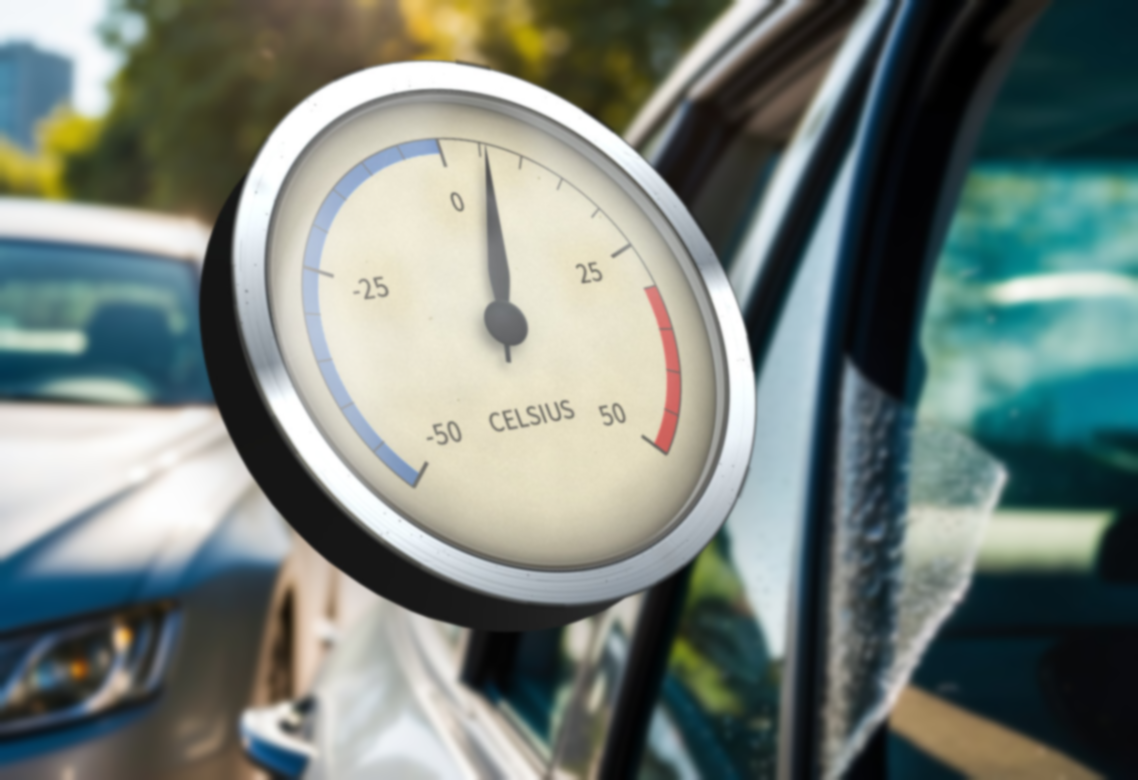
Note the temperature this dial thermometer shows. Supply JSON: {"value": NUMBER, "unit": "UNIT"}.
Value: {"value": 5, "unit": "°C"}
